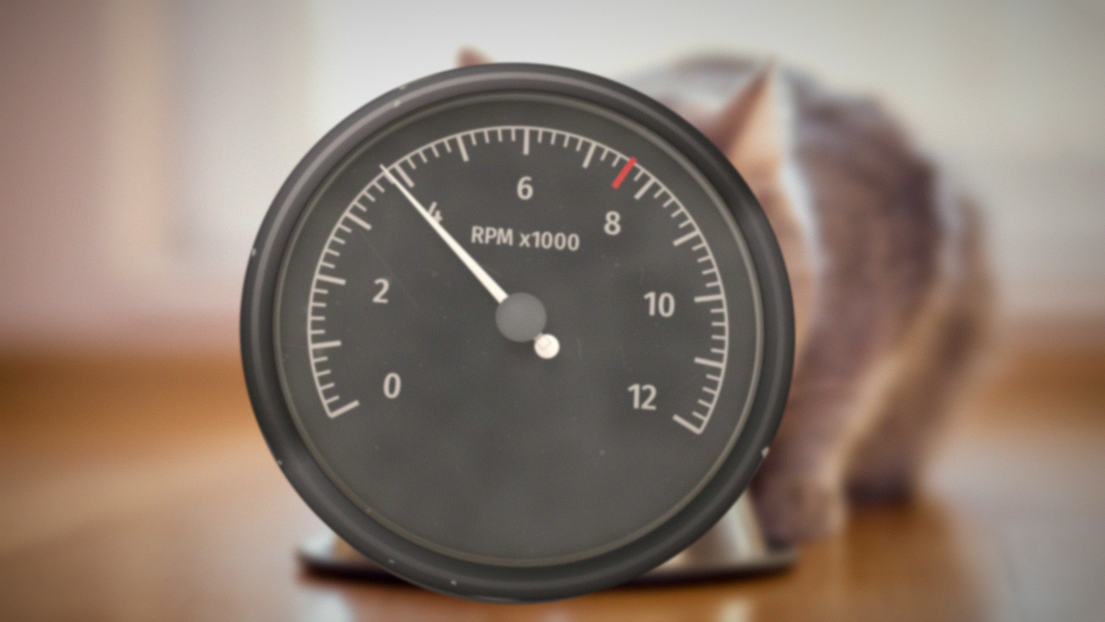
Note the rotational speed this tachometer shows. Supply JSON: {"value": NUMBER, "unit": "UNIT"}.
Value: {"value": 3800, "unit": "rpm"}
